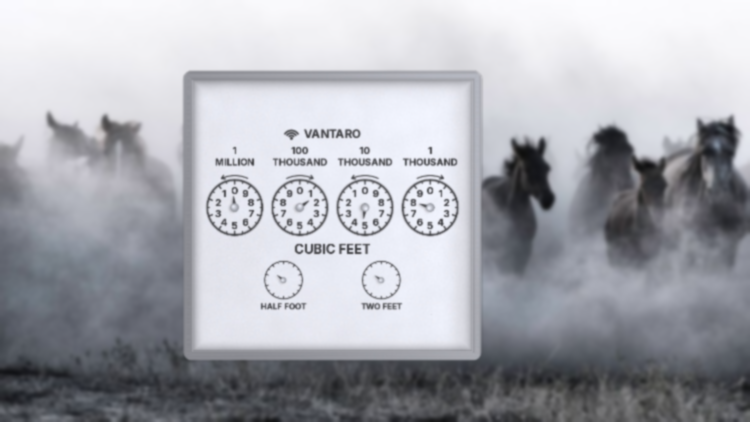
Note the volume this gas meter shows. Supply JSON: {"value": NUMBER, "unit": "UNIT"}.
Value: {"value": 14800, "unit": "ft³"}
